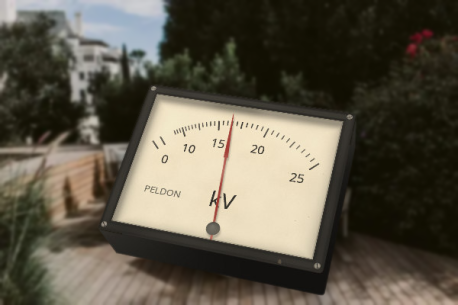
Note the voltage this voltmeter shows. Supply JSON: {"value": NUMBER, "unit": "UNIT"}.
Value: {"value": 16.5, "unit": "kV"}
